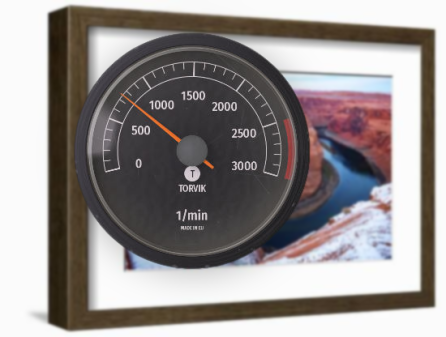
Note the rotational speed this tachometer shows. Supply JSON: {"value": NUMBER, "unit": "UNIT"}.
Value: {"value": 750, "unit": "rpm"}
